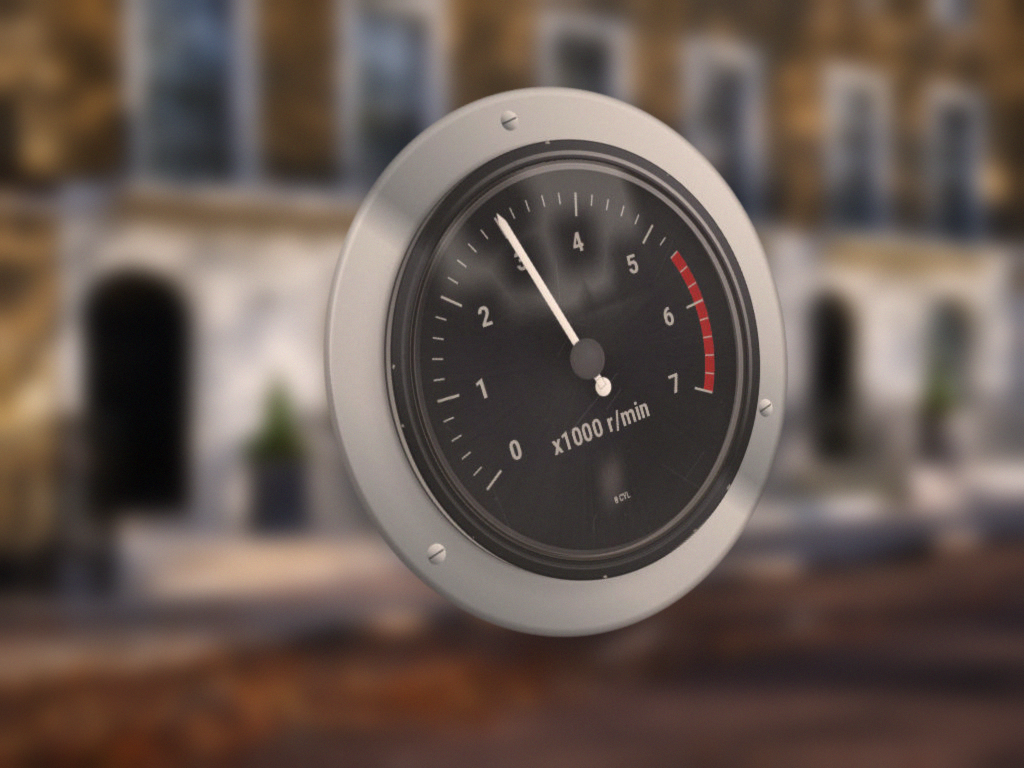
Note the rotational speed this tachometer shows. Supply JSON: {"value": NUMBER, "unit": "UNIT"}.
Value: {"value": 3000, "unit": "rpm"}
